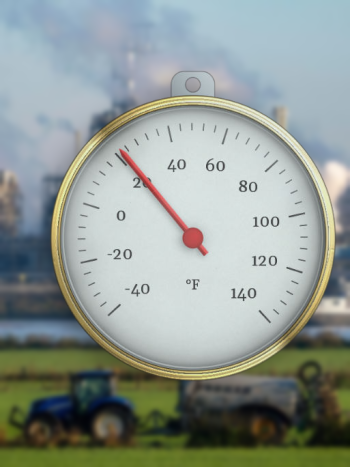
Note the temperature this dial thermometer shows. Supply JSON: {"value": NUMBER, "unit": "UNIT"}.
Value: {"value": 22, "unit": "°F"}
